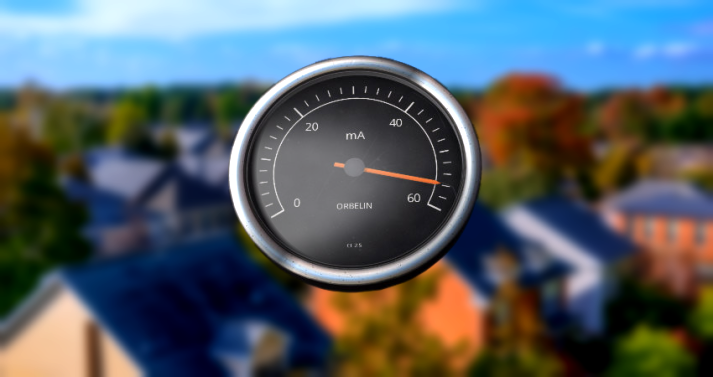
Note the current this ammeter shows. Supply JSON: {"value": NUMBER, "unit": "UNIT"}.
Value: {"value": 56, "unit": "mA"}
